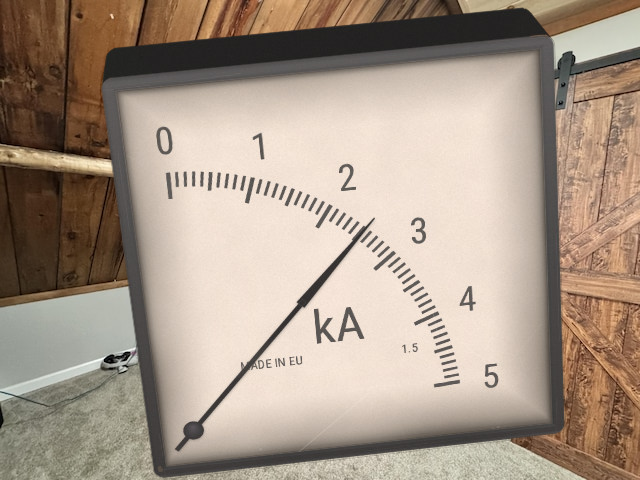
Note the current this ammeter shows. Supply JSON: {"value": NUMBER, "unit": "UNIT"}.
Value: {"value": 2.5, "unit": "kA"}
